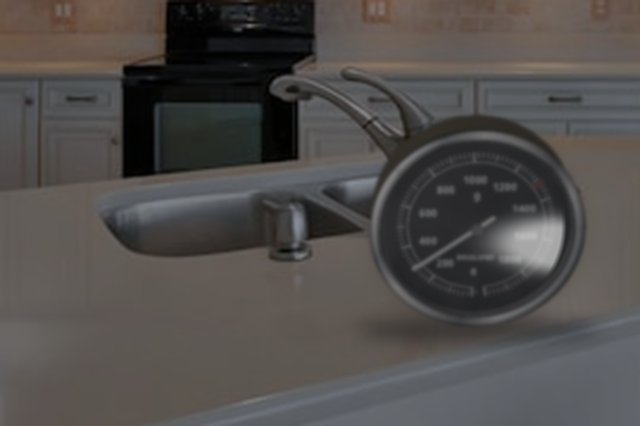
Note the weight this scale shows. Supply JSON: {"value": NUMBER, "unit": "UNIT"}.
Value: {"value": 300, "unit": "g"}
